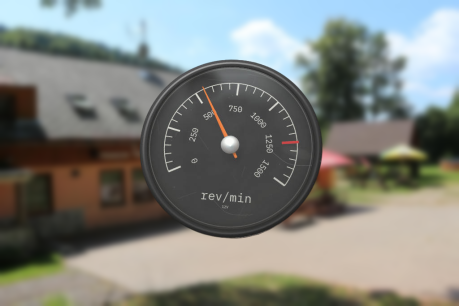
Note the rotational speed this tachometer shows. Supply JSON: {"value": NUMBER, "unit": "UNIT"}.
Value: {"value": 550, "unit": "rpm"}
